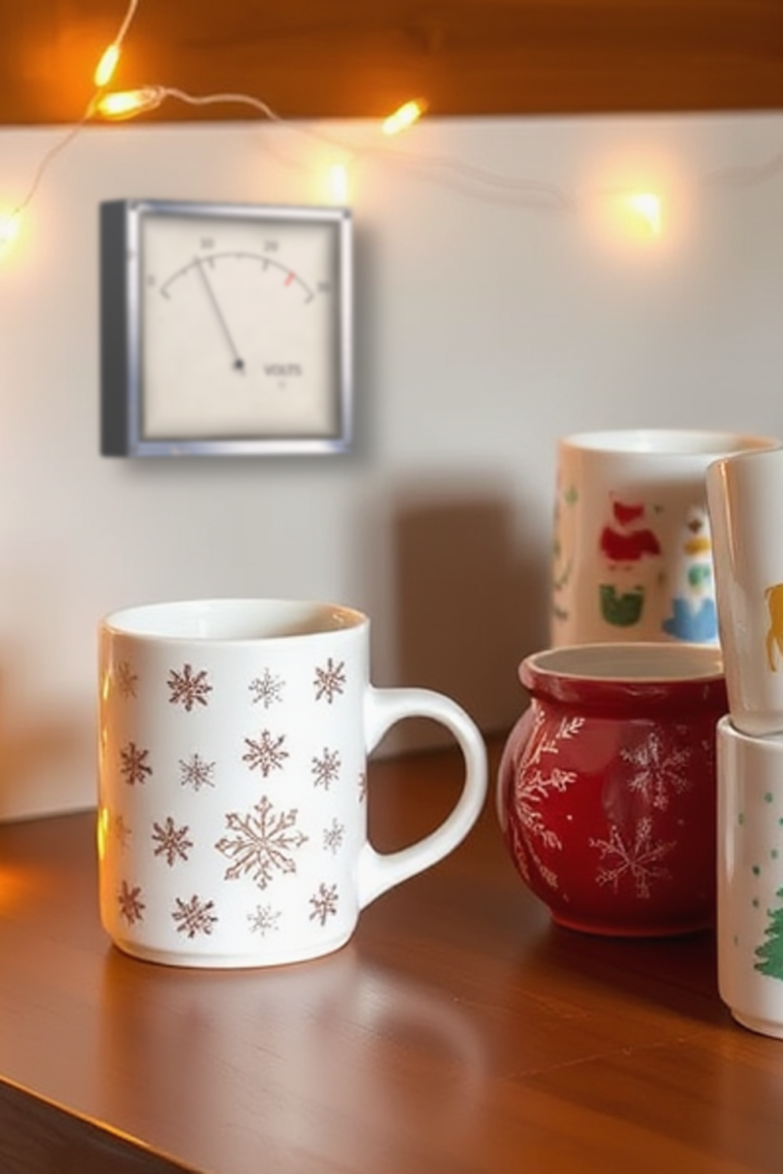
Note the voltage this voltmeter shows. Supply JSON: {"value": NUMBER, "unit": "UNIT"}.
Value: {"value": 7.5, "unit": "V"}
